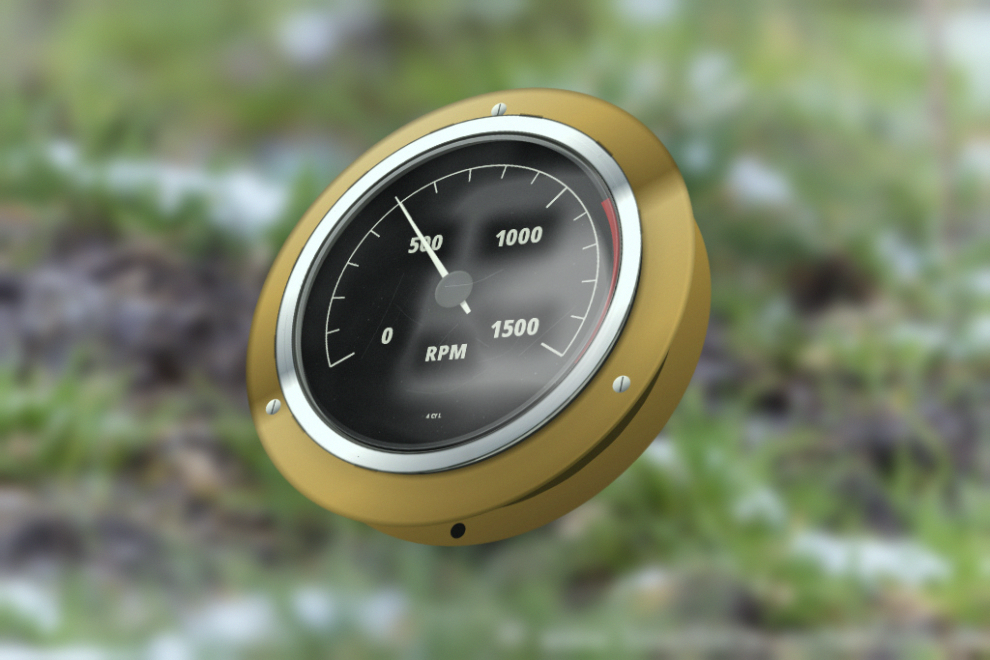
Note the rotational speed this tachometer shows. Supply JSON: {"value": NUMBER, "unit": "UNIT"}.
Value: {"value": 500, "unit": "rpm"}
